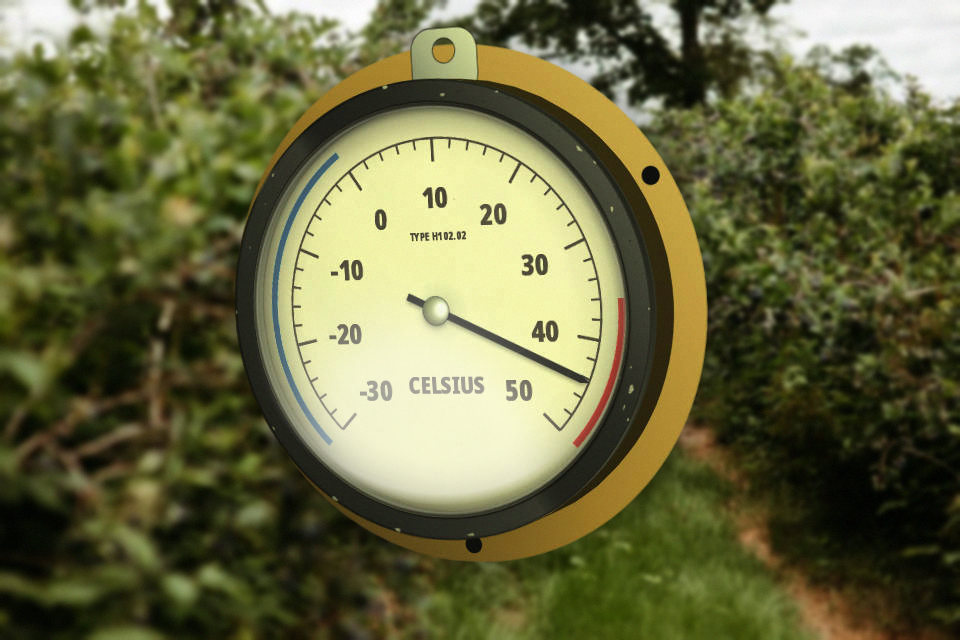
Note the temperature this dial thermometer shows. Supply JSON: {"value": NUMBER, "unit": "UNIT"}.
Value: {"value": 44, "unit": "°C"}
